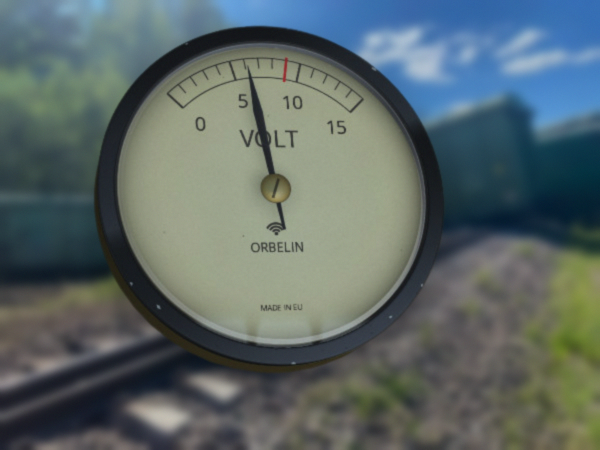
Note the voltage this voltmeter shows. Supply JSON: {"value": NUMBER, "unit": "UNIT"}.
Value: {"value": 6, "unit": "V"}
